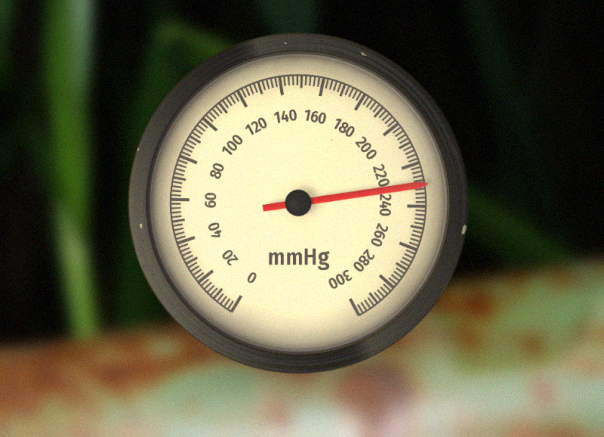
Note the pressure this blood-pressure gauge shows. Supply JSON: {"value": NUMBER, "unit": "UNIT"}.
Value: {"value": 230, "unit": "mmHg"}
